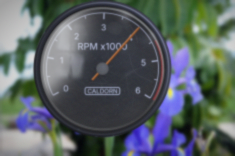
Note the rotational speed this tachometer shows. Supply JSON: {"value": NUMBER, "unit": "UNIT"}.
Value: {"value": 4000, "unit": "rpm"}
